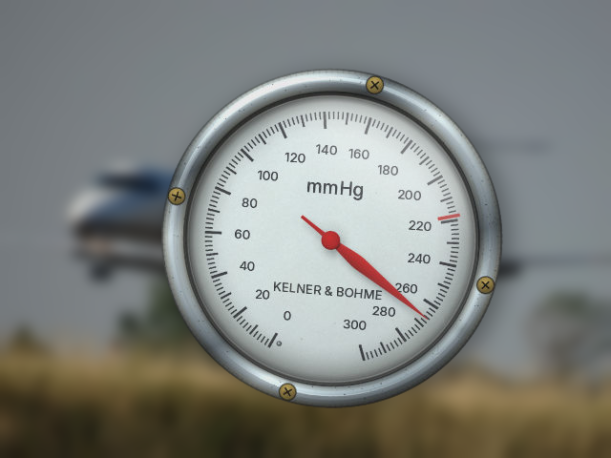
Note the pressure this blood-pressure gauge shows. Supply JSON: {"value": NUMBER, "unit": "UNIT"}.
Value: {"value": 266, "unit": "mmHg"}
